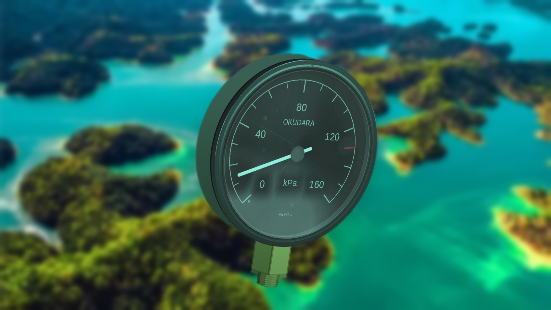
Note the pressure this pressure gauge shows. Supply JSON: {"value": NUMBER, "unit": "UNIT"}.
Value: {"value": 15, "unit": "kPa"}
